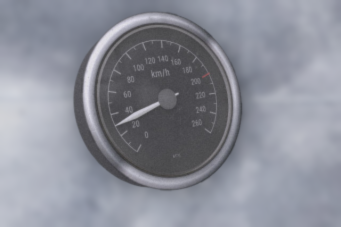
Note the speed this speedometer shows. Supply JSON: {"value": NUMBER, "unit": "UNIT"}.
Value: {"value": 30, "unit": "km/h"}
